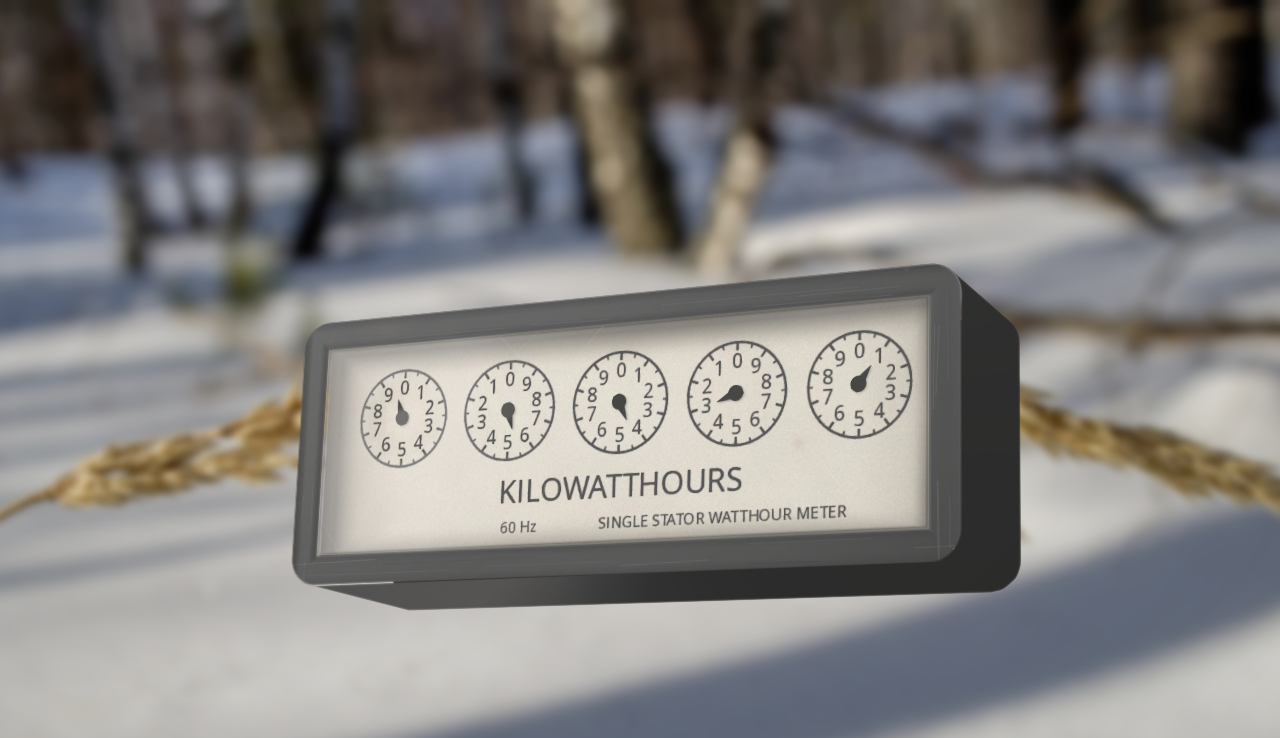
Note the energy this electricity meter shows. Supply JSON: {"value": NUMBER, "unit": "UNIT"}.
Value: {"value": 95431, "unit": "kWh"}
